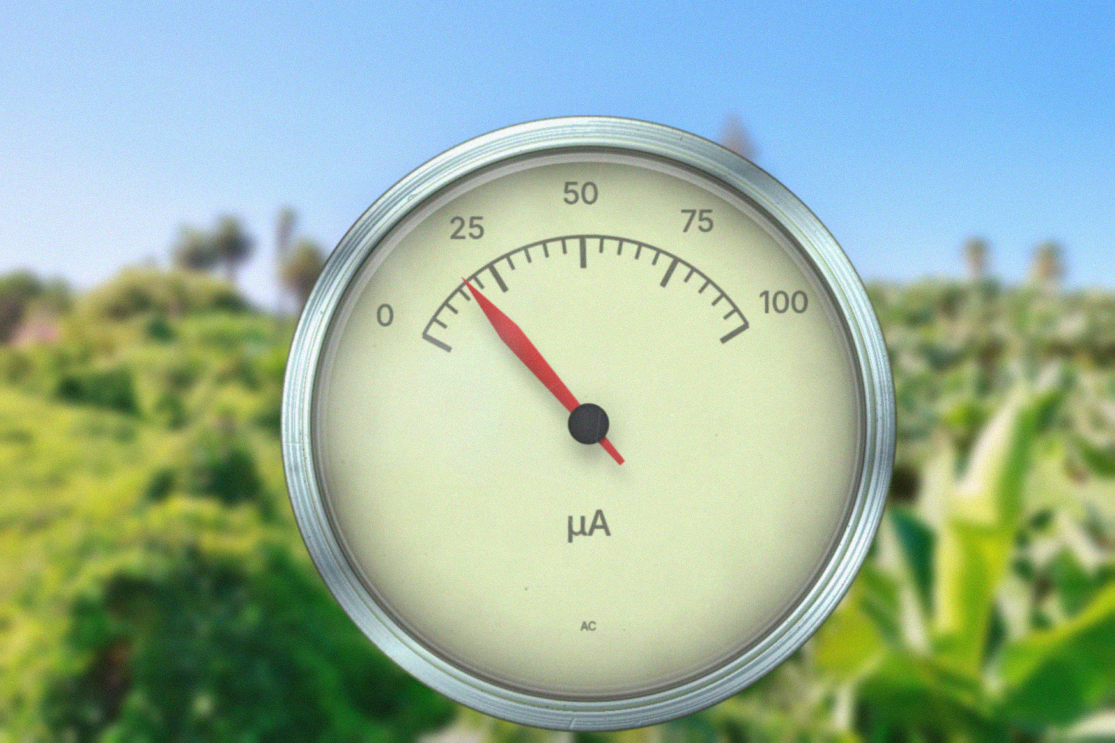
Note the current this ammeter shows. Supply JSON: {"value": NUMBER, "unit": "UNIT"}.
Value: {"value": 17.5, "unit": "µA"}
